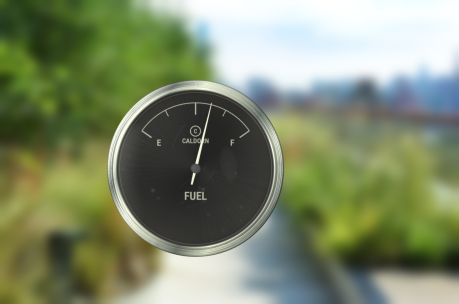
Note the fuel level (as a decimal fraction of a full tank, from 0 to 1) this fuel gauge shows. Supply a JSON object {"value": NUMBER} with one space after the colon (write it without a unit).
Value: {"value": 0.625}
